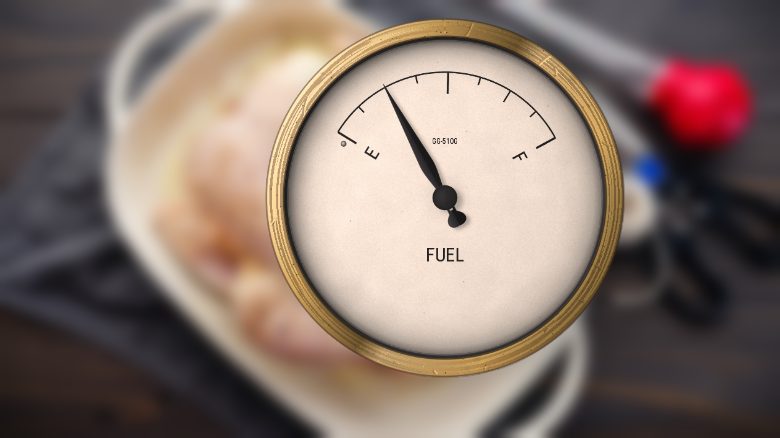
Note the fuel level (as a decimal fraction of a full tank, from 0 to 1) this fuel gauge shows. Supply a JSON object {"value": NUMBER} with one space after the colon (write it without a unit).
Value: {"value": 0.25}
